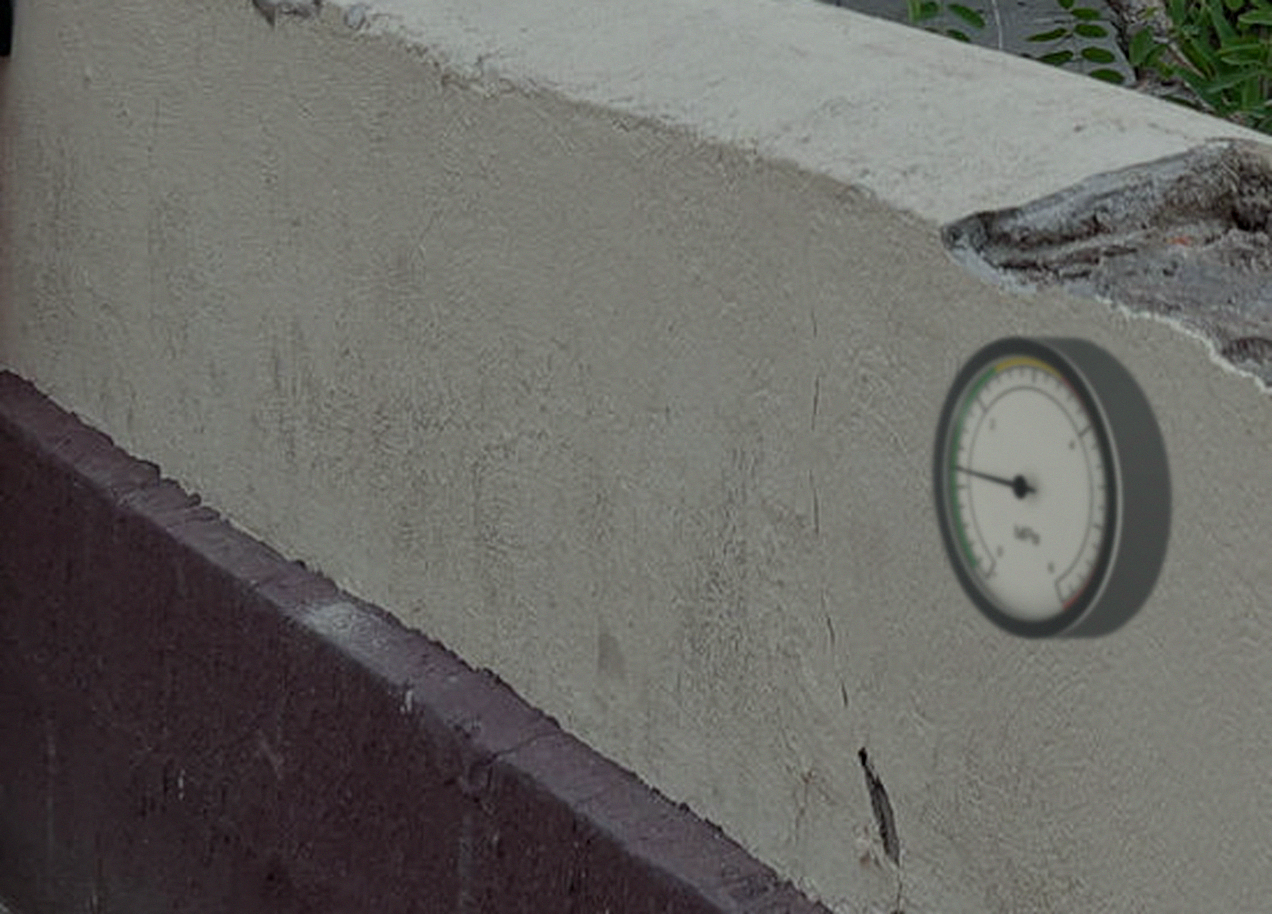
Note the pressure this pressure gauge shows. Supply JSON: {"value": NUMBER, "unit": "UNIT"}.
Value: {"value": 1.2, "unit": "MPa"}
